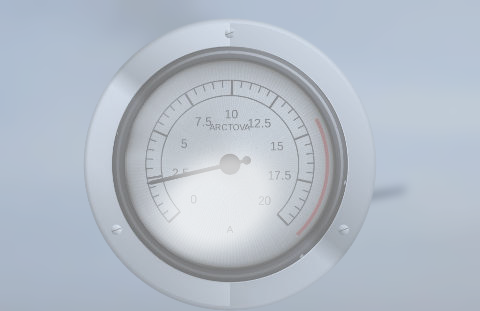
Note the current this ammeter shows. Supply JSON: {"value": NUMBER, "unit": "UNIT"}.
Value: {"value": 2.25, "unit": "A"}
